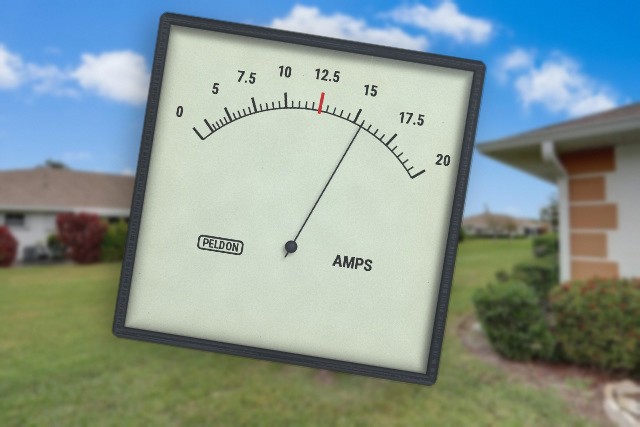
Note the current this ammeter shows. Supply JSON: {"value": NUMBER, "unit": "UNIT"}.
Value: {"value": 15.5, "unit": "A"}
